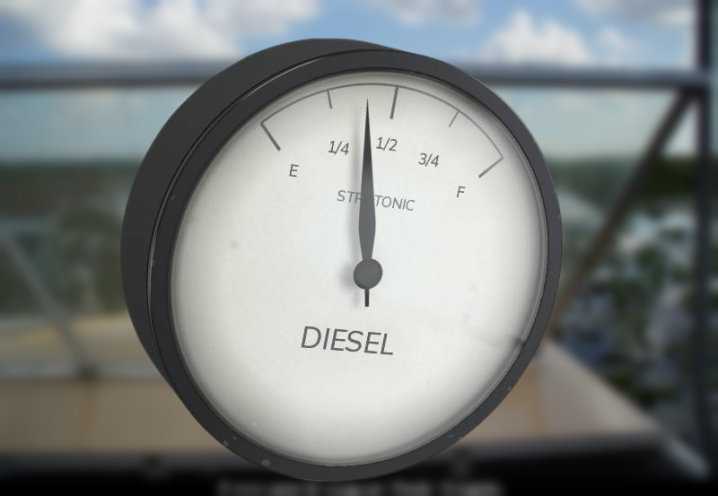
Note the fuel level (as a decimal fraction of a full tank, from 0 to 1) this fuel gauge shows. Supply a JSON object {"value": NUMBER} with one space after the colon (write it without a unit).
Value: {"value": 0.375}
